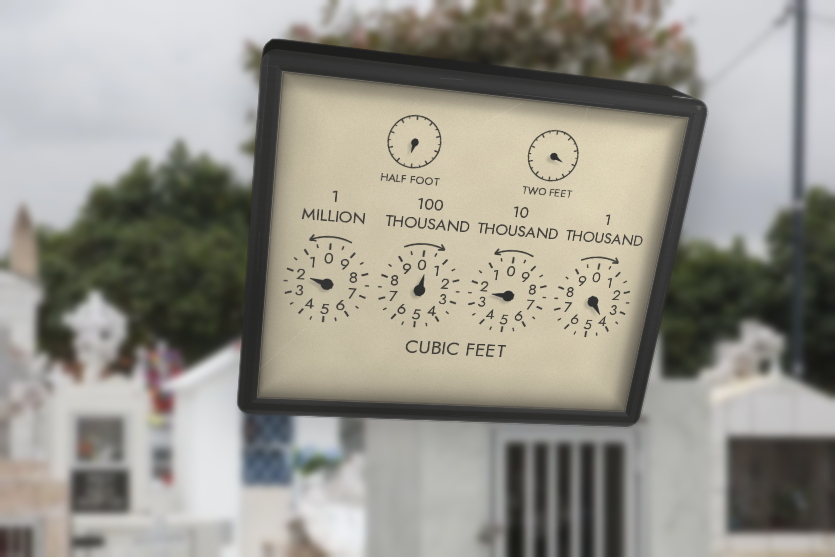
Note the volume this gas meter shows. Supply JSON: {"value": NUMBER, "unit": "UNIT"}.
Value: {"value": 202400, "unit": "ft³"}
